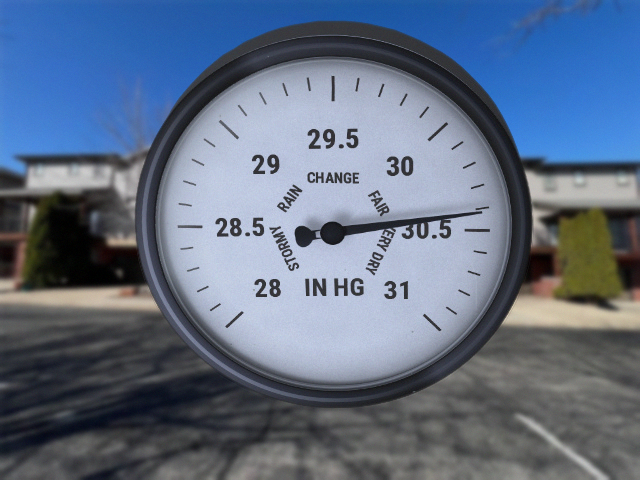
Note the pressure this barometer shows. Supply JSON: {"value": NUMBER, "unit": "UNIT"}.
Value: {"value": 30.4, "unit": "inHg"}
